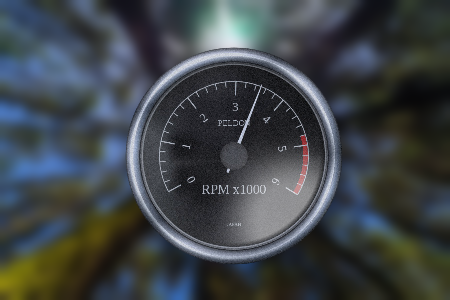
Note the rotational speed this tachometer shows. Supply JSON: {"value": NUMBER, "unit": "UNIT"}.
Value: {"value": 3500, "unit": "rpm"}
